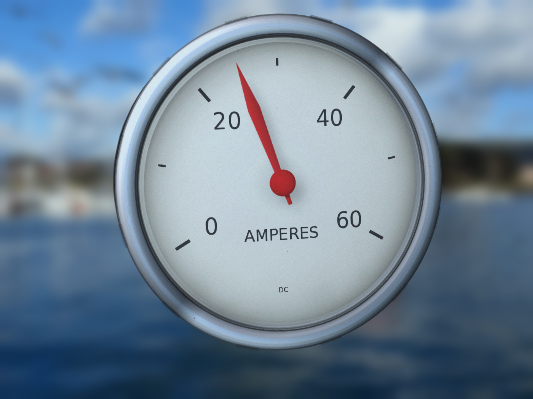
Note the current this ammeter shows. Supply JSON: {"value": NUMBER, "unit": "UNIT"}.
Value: {"value": 25, "unit": "A"}
